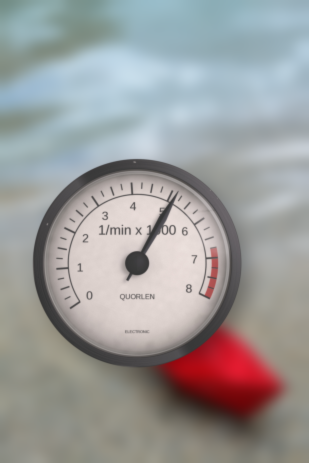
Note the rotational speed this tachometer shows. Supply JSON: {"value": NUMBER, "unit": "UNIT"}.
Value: {"value": 5125, "unit": "rpm"}
